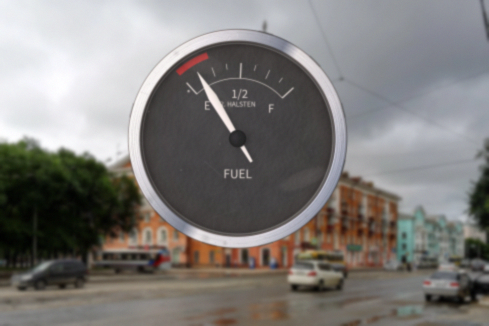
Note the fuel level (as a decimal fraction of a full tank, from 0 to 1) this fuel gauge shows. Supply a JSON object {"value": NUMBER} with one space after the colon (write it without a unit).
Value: {"value": 0.125}
